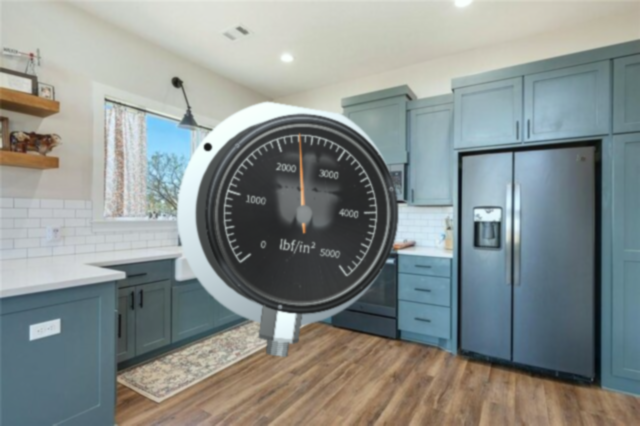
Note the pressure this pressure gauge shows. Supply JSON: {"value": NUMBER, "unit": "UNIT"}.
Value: {"value": 2300, "unit": "psi"}
